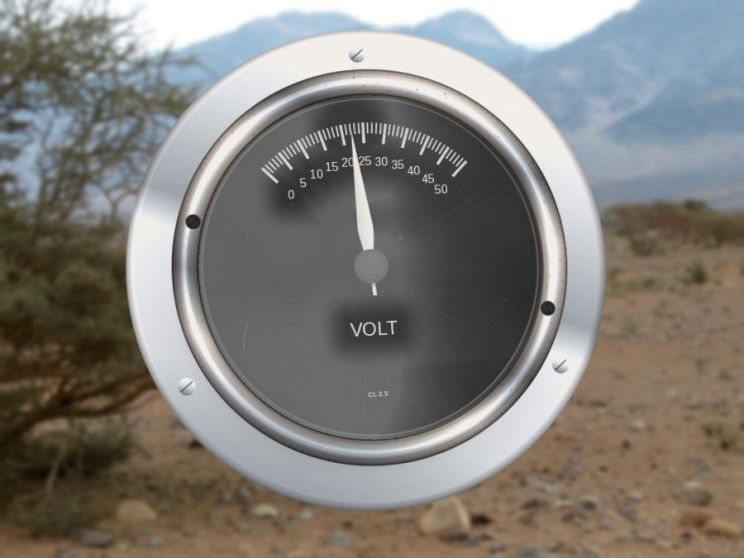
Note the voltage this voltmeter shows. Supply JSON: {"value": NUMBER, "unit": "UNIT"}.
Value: {"value": 22, "unit": "V"}
